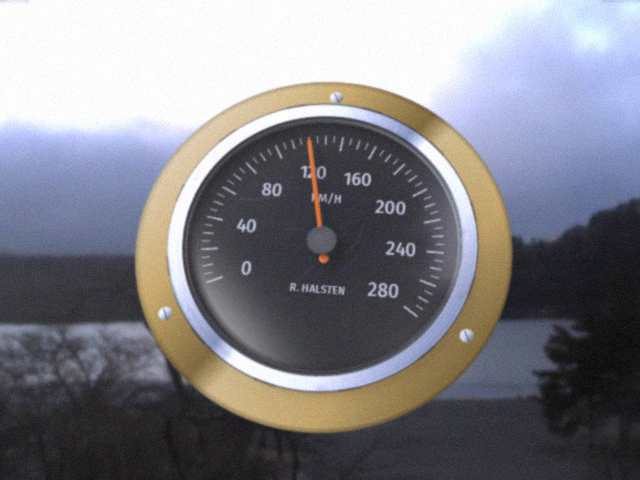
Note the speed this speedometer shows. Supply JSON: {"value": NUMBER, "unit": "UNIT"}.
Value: {"value": 120, "unit": "km/h"}
